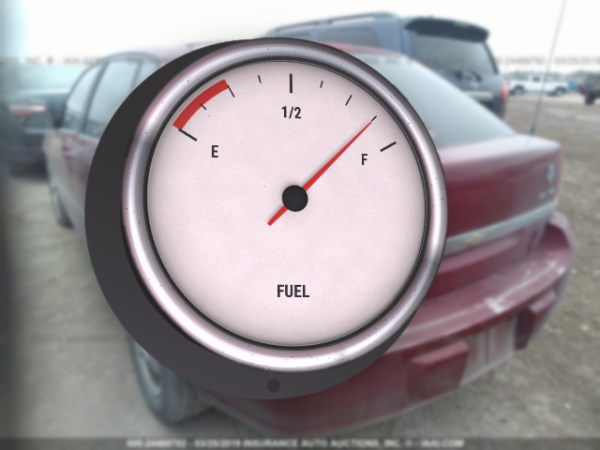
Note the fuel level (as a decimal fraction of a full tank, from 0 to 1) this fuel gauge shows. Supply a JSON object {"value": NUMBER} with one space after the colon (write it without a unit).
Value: {"value": 0.875}
